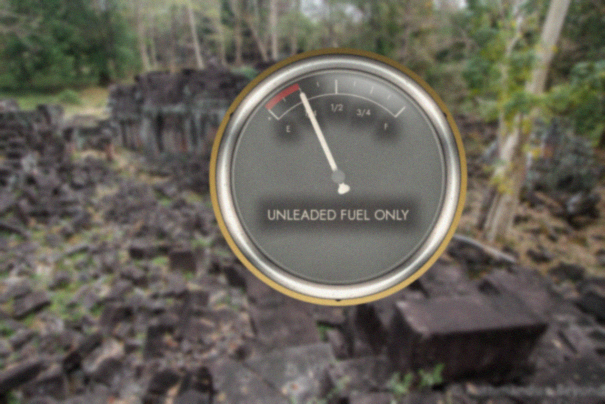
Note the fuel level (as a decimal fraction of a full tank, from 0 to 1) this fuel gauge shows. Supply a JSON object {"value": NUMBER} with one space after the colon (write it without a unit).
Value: {"value": 0.25}
